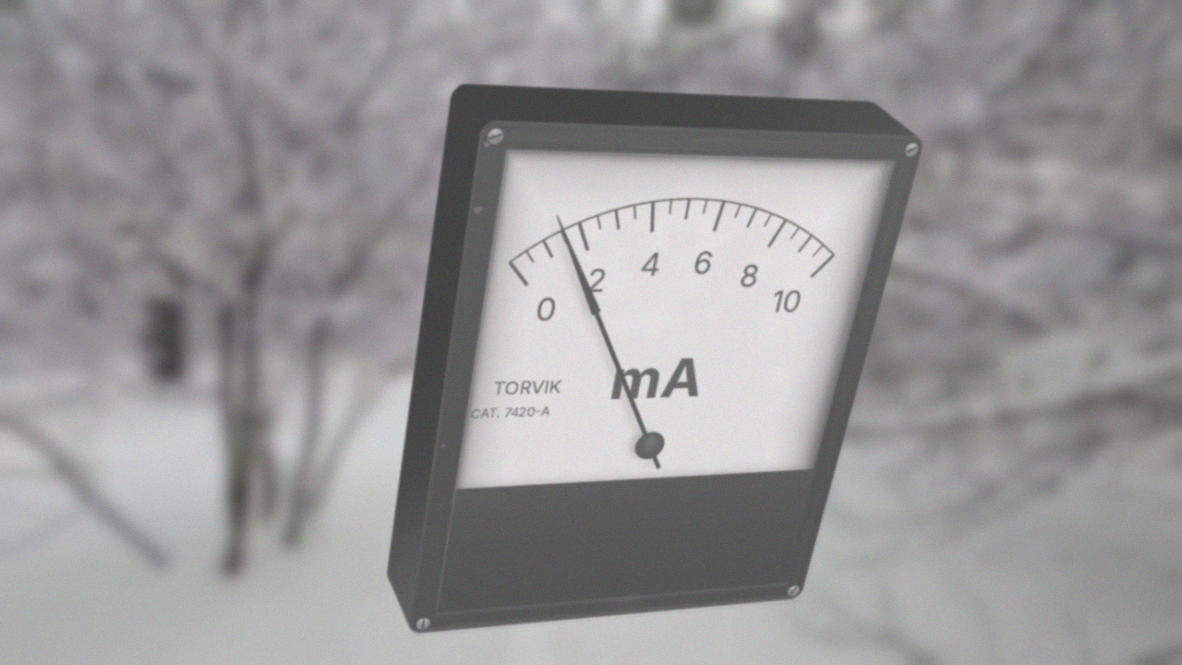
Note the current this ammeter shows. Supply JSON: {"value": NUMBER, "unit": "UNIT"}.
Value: {"value": 1.5, "unit": "mA"}
